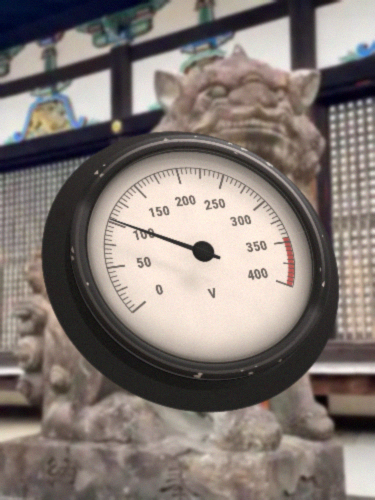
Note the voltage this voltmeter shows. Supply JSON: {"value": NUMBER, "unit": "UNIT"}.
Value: {"value": 100, "unit": "V"}
